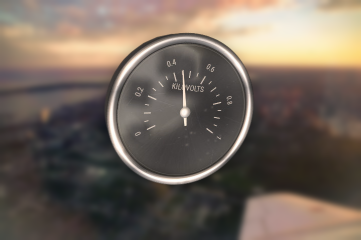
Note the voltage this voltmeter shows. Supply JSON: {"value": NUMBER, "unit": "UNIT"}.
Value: {"value": 0.45, "unit": "kV"}
